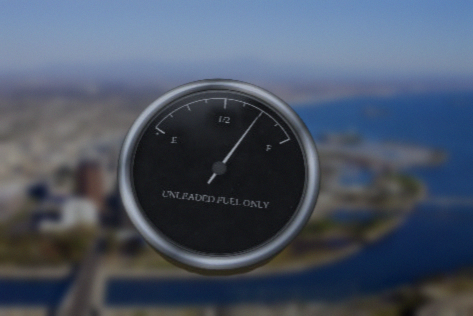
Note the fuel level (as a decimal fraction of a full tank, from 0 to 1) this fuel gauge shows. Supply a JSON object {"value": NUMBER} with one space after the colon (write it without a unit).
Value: {"value": 0.75}
